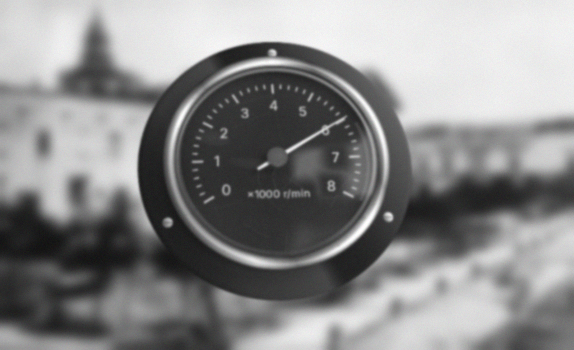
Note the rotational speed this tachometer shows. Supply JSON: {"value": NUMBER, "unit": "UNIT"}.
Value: {"value": 6000, "unit": "rpm"}
